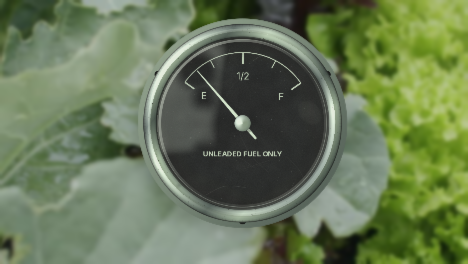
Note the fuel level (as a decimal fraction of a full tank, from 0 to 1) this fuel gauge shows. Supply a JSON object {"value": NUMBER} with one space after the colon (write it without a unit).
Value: {"value": 0.125}
